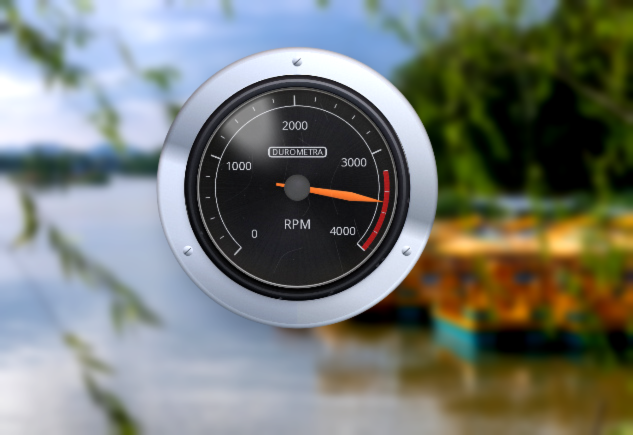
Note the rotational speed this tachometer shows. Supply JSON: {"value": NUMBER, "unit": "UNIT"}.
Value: {"value": 3500, "unit": "rpm"}
